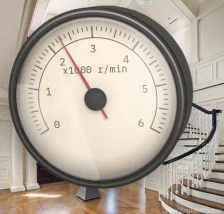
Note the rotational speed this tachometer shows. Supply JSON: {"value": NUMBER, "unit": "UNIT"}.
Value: {"value": 2300, "unit": "rpm"}
